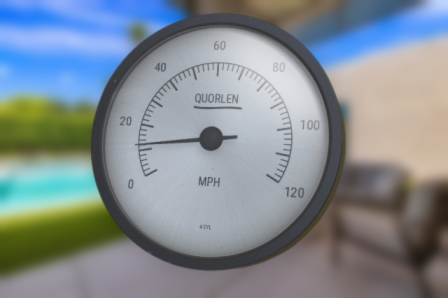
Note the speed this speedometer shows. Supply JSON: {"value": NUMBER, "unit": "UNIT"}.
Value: {"value": 12, "unit": "mph"}
